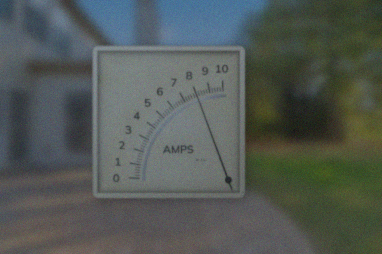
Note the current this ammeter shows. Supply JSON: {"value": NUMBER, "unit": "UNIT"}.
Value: {"value": 8, "unit": "A"}
